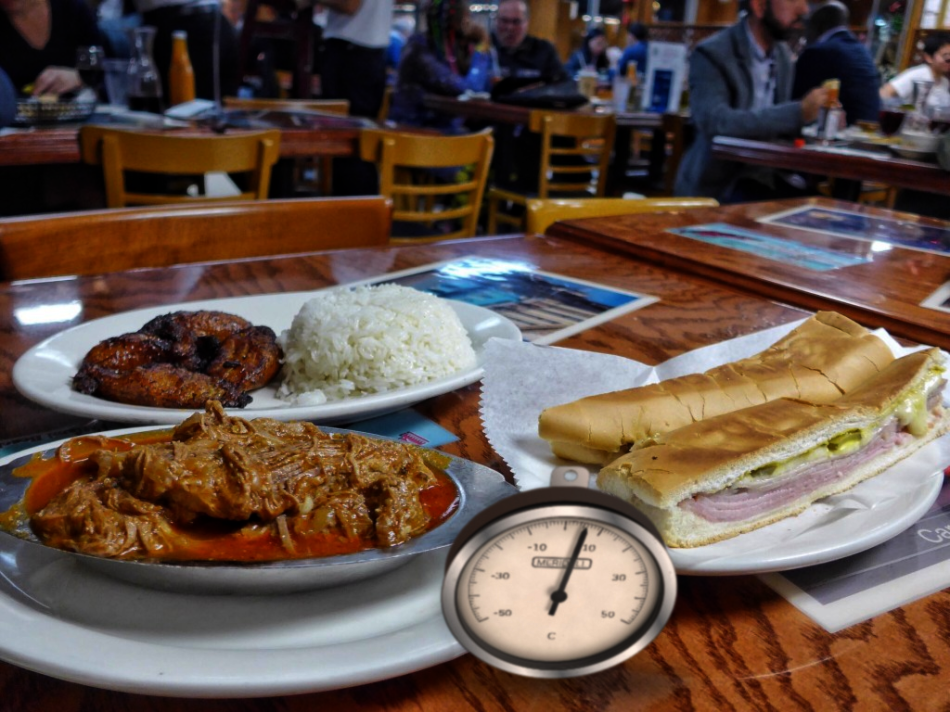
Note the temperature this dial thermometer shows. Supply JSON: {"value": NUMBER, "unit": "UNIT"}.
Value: {"value": 5, "unit": "°C"}
